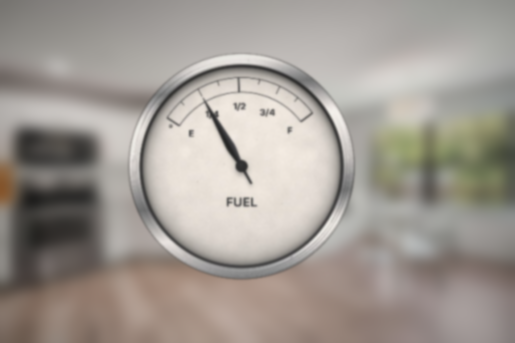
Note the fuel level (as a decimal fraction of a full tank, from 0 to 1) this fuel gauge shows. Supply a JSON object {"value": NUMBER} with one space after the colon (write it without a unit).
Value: {"value": 0.25}
